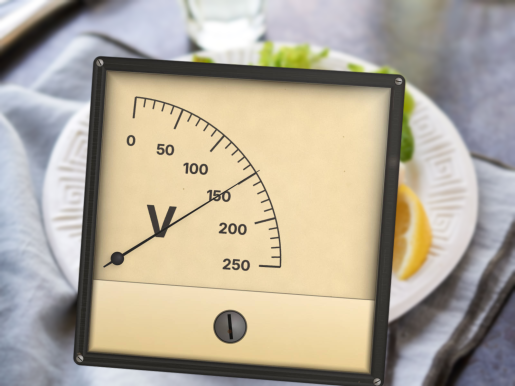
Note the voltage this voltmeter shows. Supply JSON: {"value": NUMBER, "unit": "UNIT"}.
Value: {"value": 150, "unit": "V"}
